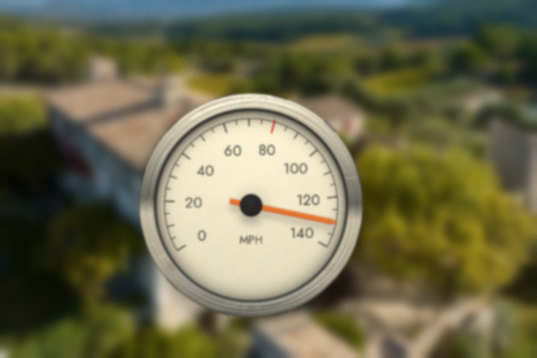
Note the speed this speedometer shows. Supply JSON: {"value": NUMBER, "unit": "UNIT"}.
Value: {"value": 130, "unit": "mph"}
